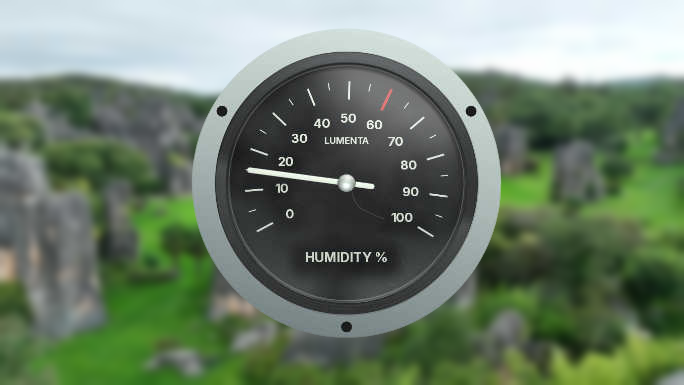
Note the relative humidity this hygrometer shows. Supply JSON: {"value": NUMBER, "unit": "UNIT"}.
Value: {"value": 15, "unit": "%"}
